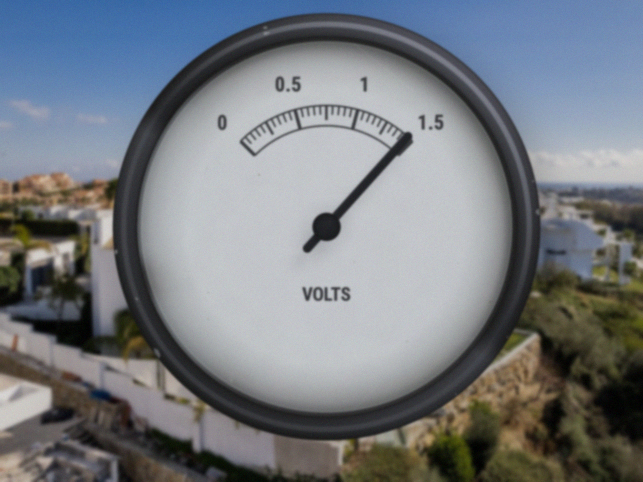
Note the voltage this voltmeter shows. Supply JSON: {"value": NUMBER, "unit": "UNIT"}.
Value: {"value": 1.45, "unit": "V"}
